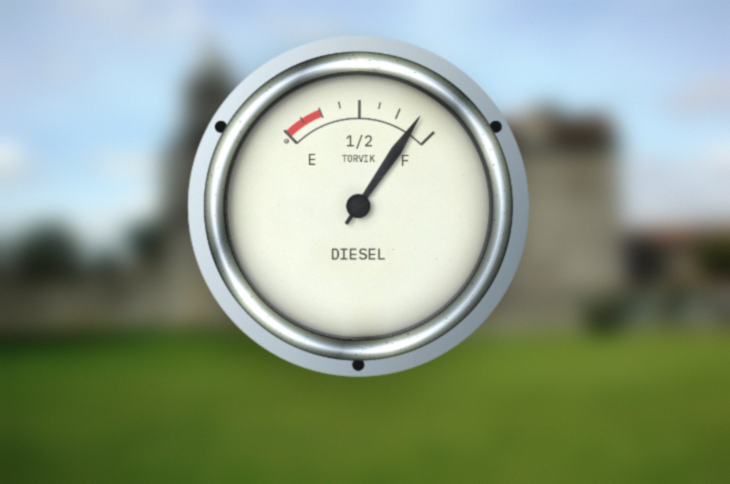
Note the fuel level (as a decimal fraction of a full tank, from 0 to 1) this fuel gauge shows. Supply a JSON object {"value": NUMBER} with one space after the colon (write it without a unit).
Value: {"value": 0.875}
